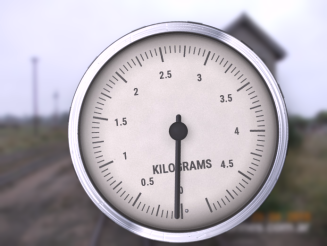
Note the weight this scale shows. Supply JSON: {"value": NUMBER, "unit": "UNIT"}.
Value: {"value": 0.05, "unit": "kg"}
